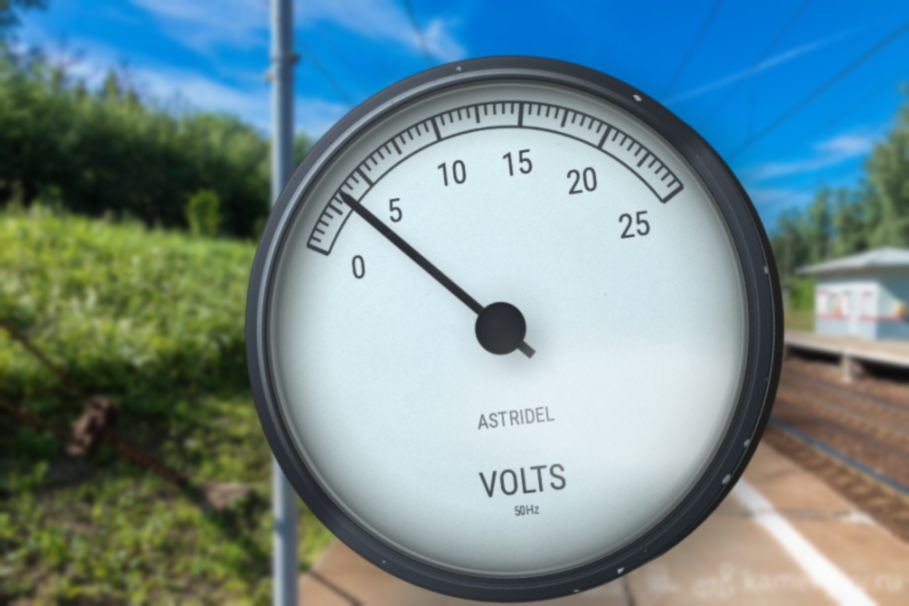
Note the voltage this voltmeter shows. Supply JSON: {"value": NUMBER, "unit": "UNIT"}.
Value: {"value": 3.5, "unit": "V"}
